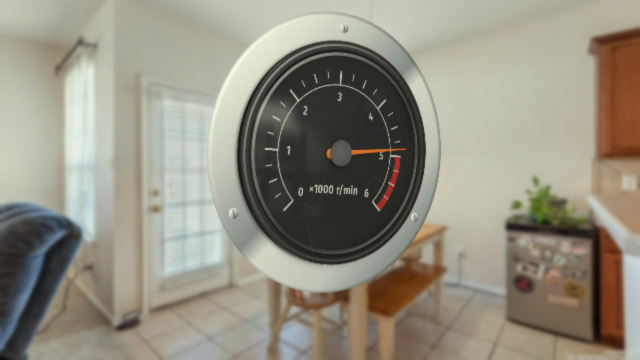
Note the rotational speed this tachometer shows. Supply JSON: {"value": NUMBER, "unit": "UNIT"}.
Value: {"value": 4875, "unit": "rpm"}
